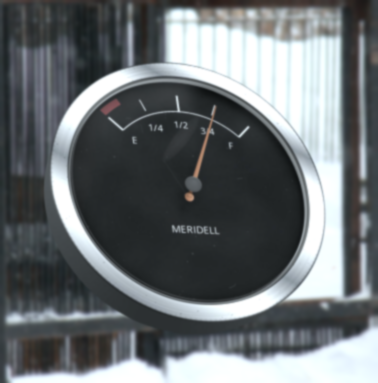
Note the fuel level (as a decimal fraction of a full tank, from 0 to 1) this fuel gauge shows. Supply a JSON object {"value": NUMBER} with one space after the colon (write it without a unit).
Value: {"value": 0.75}
